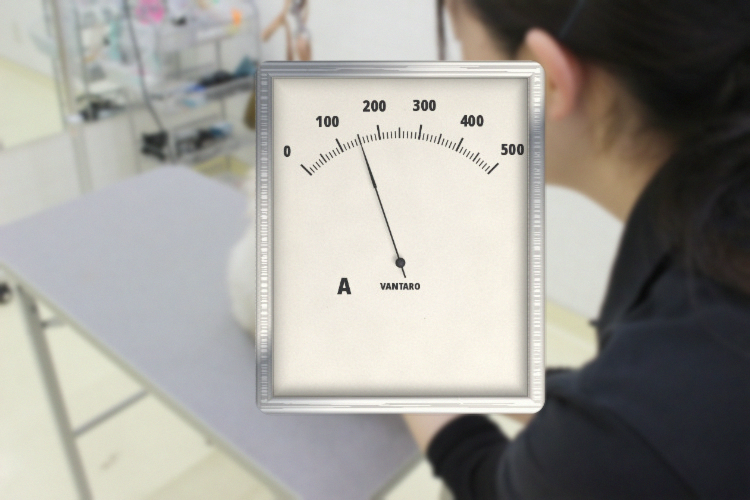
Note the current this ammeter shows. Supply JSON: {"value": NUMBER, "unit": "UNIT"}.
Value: {"value": 150, "unit": "A"}
